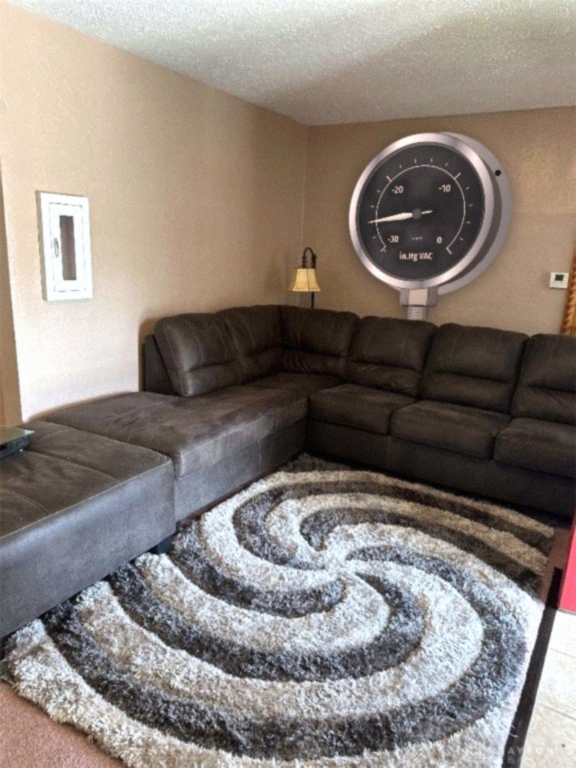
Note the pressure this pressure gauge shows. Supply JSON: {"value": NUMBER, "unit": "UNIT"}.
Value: {"value": -26, "unit": "inHg"}
